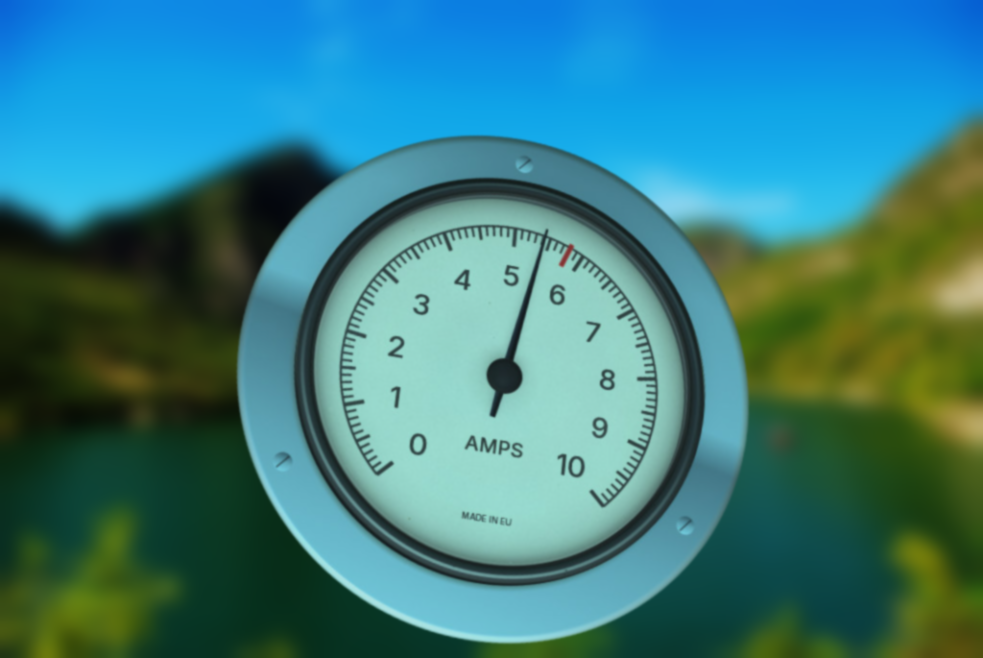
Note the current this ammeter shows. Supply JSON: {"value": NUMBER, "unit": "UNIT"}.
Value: {"value": 5.4, "unit": "A"}
